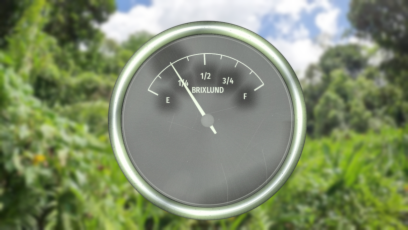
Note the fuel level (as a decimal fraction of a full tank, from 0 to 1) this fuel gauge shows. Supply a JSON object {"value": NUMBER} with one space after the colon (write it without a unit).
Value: {"value": 0.25}
